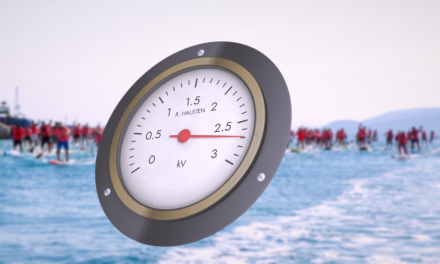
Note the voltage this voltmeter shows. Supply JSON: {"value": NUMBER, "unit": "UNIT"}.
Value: {"value": 2.7, "unit": "kV"}
